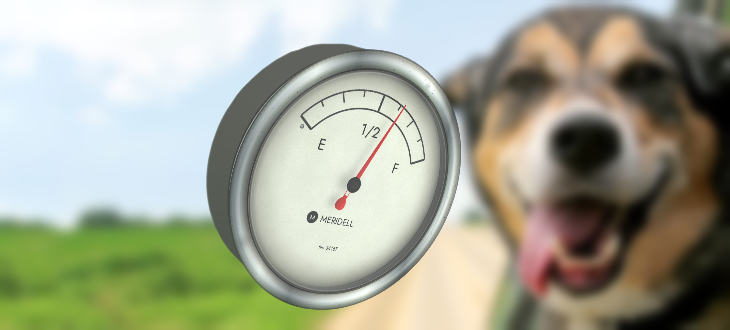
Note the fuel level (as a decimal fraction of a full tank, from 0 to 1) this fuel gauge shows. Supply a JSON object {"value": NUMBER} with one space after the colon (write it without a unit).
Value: {"value": 0.625}
